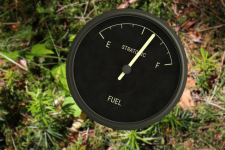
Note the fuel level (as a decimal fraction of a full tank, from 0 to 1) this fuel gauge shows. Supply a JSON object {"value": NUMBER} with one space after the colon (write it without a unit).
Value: {"value": 0.625}
